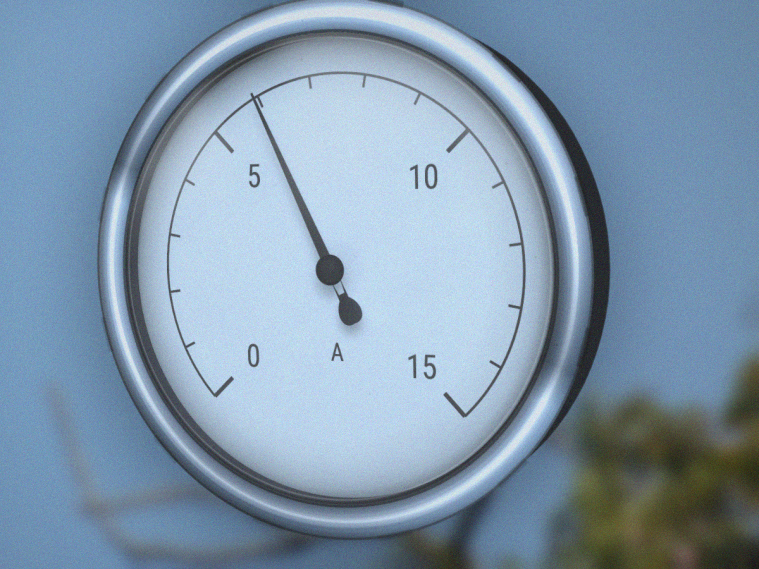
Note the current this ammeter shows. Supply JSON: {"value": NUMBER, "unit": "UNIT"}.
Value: {"value": 6, "unit": "A"}
